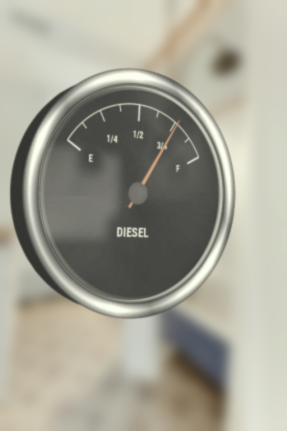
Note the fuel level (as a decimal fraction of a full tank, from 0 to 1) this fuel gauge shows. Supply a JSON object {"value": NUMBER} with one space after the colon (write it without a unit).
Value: {"value": 0.75}
